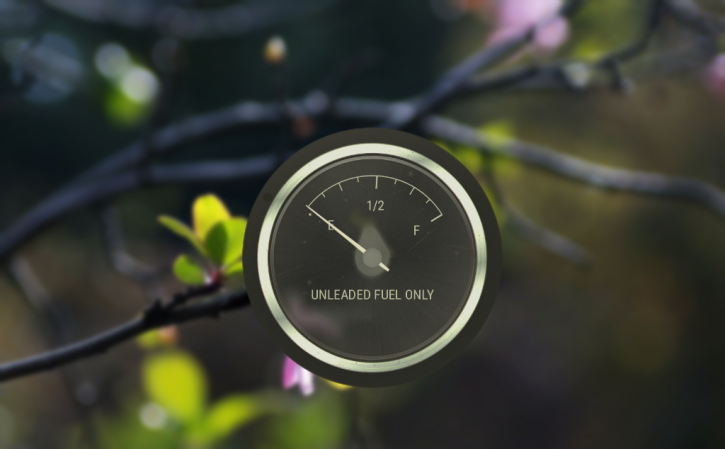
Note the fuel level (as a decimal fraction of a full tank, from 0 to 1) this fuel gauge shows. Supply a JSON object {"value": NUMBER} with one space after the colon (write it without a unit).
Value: {"value": 0}
